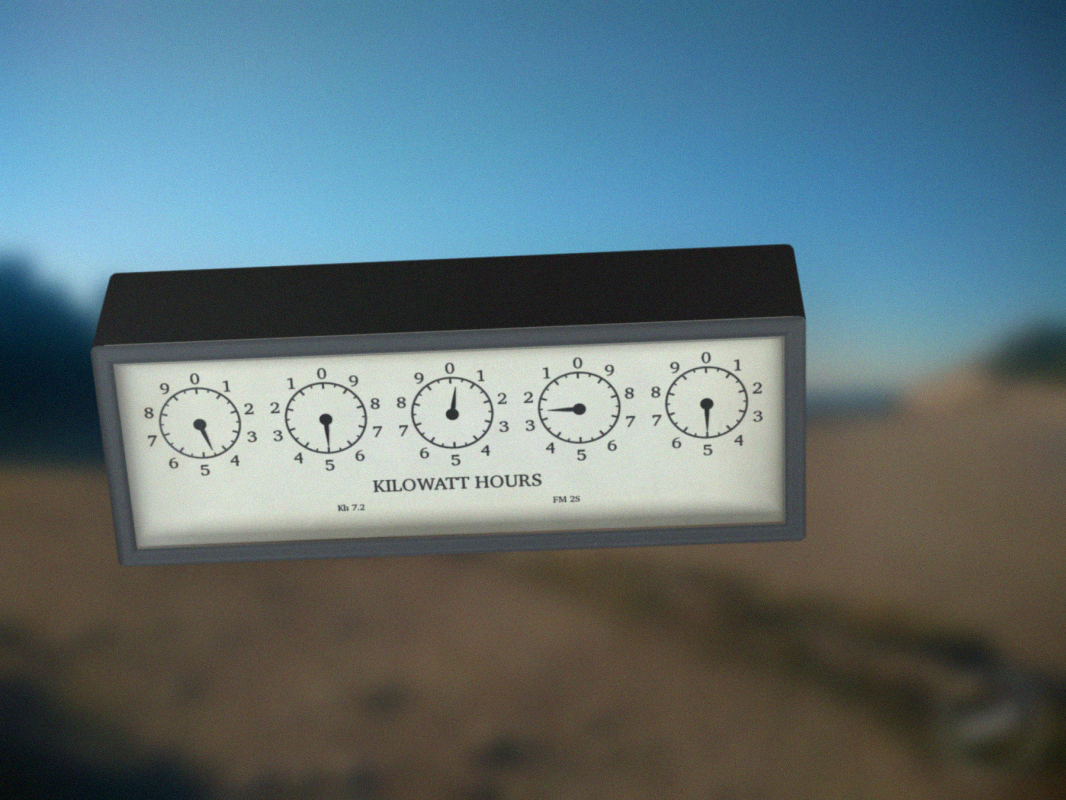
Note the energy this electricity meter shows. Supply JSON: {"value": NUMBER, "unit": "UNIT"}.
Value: {"value": 45025, "unit": "kWh"}
